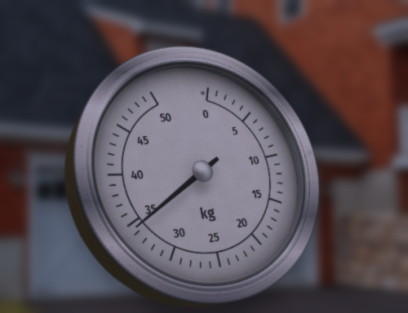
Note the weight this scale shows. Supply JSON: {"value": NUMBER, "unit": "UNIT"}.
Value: {"value": 34.5, "unit": "kg"}
